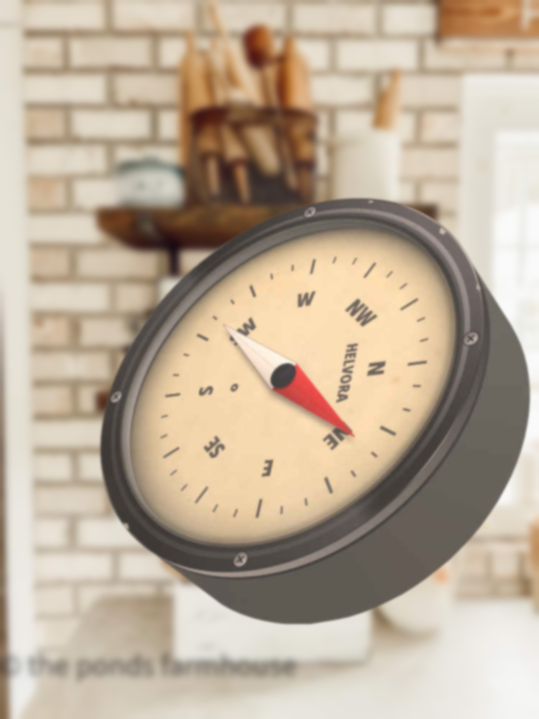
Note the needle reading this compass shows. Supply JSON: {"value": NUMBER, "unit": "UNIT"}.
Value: {"value": 40, "unit": "°"}
